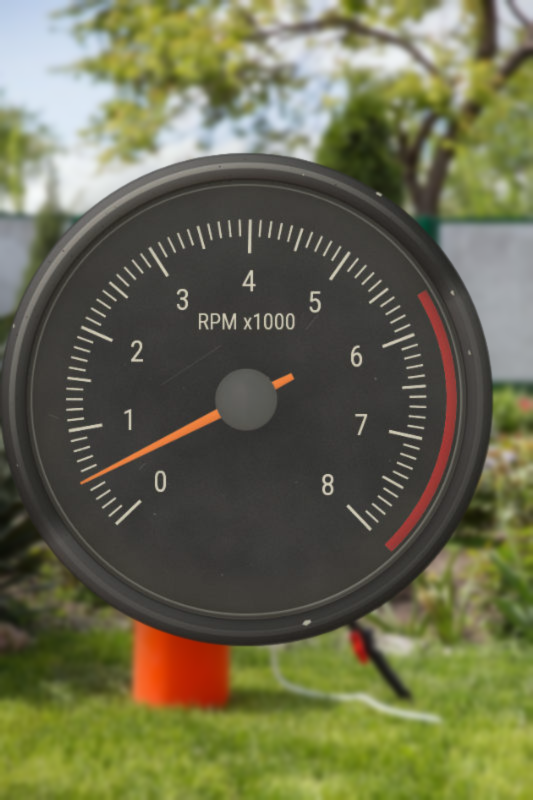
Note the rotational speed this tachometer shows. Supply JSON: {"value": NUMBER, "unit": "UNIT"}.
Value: {"value": 500, "unit": "rpm"}
